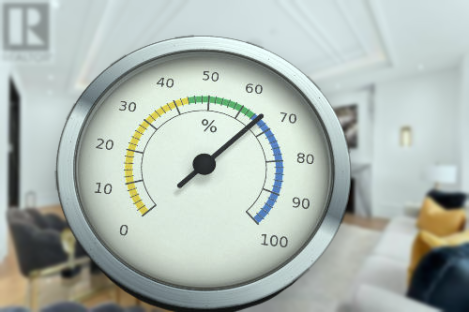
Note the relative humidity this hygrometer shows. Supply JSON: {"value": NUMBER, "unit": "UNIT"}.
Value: {"value": 66, "unit": "%"}
